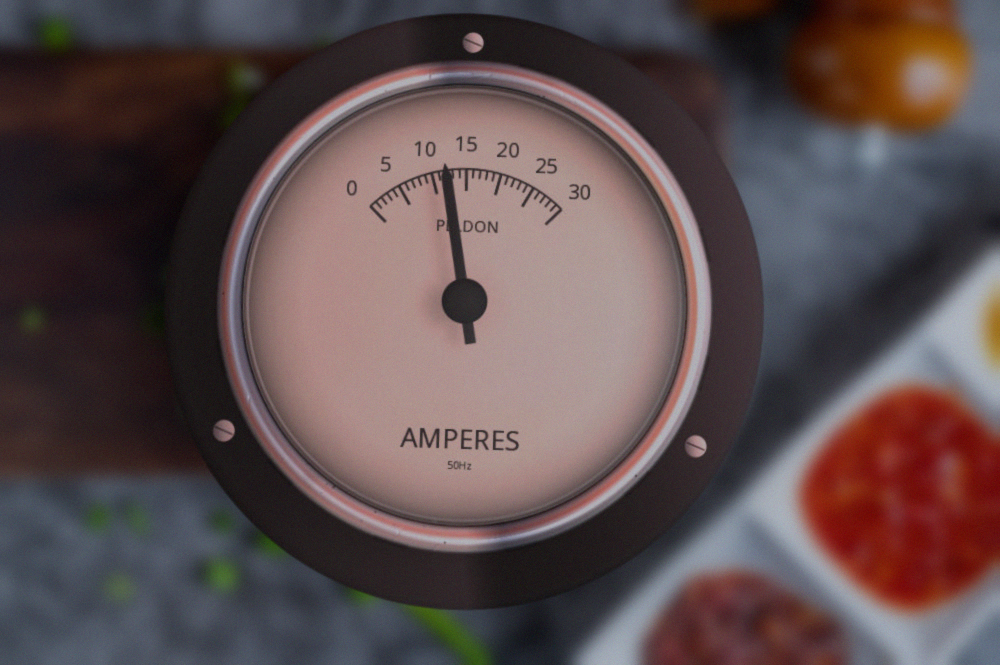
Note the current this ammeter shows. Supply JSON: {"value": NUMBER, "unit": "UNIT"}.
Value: {"value": 12, "unit": "A"}
